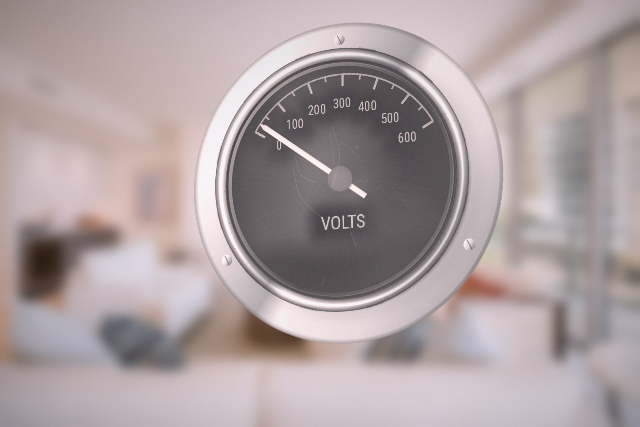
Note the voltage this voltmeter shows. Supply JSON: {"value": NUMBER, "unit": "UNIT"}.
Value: {"value": 25, "unit": "V"}
